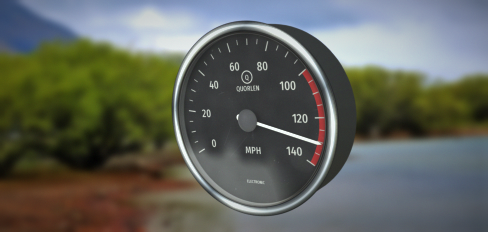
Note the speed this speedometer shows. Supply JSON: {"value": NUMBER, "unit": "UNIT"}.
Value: {"value": 130, "unit": "mph"}
